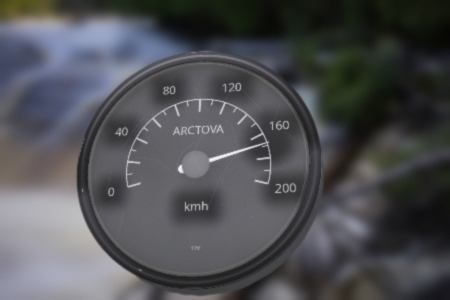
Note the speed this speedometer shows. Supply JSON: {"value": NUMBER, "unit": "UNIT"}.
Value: {"value": 170, "unit": "km/h"}
